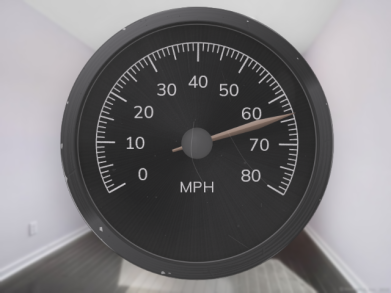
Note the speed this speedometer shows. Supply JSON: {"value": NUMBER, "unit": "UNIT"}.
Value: {"value": 64, "unit": "mph"}
